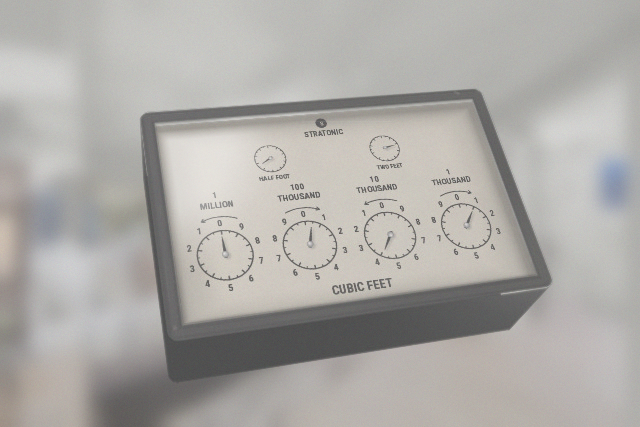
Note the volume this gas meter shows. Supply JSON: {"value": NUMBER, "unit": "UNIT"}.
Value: {"value": 4100, "unit": "ft³"}
